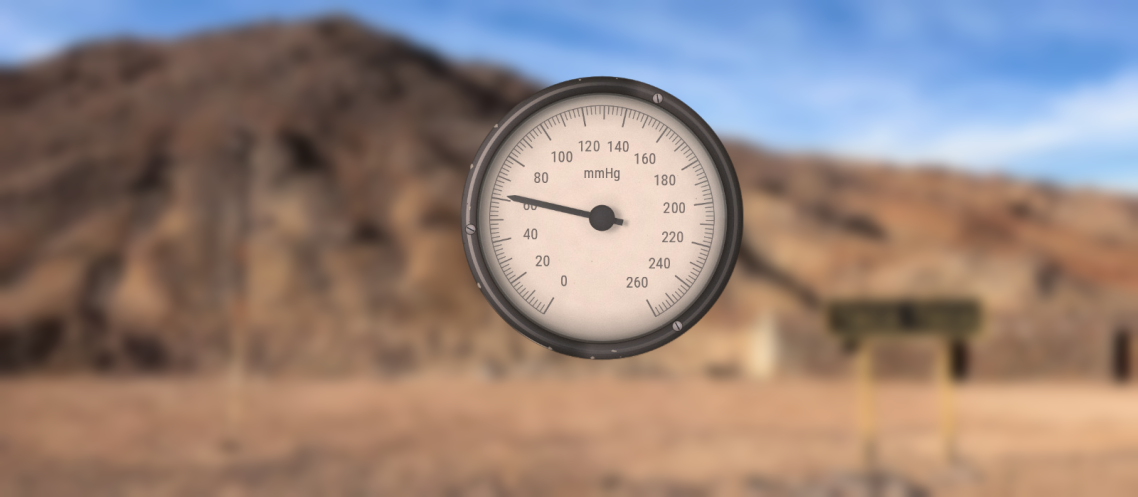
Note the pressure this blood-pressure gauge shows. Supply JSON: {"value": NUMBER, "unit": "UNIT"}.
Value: {"value": 62, "unit": "mmHg"}
